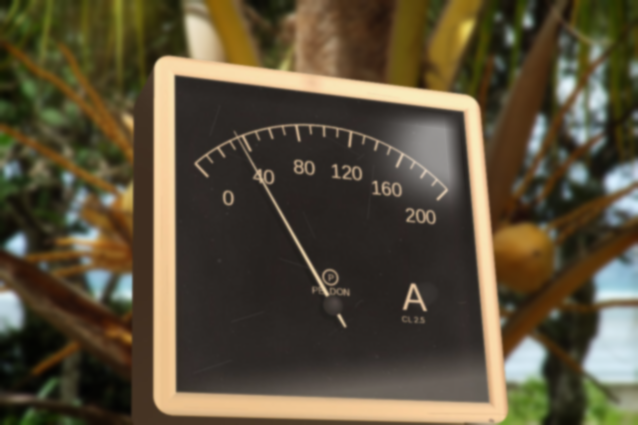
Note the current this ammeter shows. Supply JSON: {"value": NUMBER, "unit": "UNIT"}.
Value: {"value": 35, "unit": "A"}
